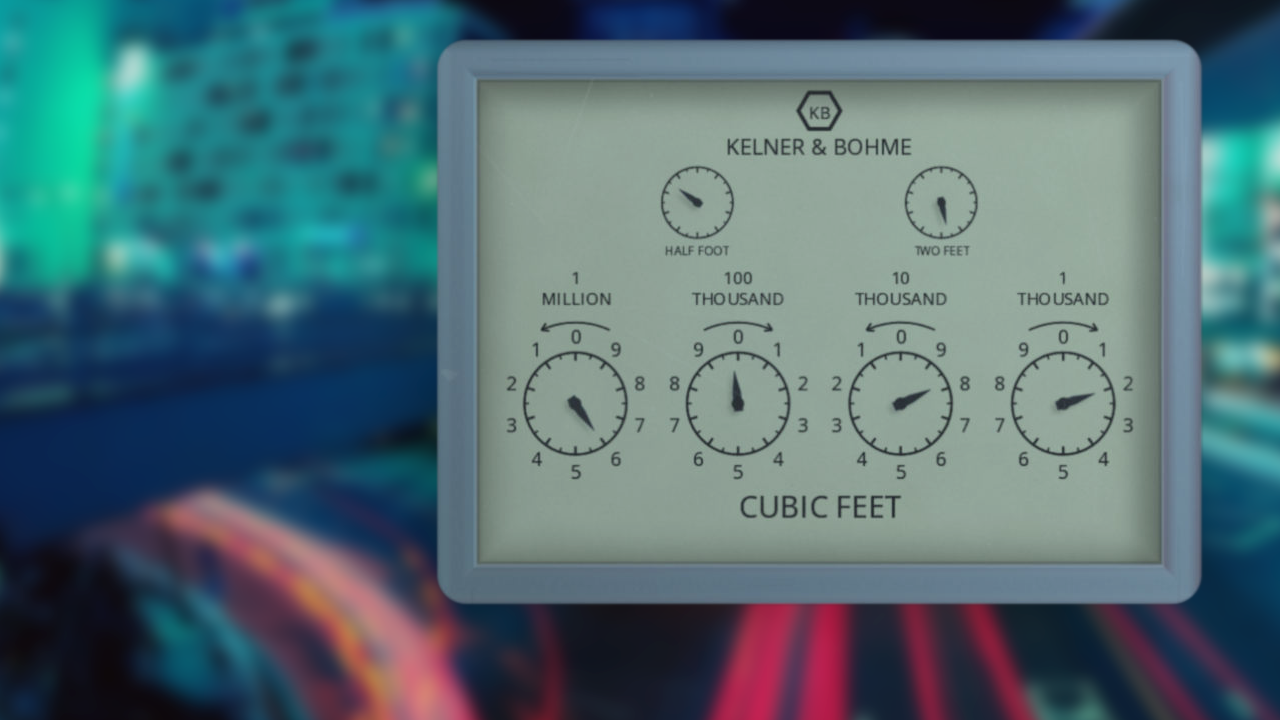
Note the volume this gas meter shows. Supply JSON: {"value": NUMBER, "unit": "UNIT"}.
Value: {"value": 598200, "unit": "ft³"}
